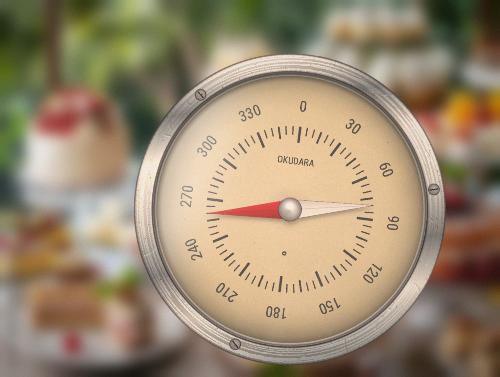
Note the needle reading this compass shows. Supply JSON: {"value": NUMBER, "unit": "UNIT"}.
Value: {"value": 260, "unit": "°"}
